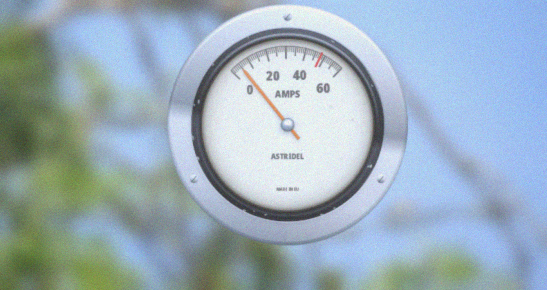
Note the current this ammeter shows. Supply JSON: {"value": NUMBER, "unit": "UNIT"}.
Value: {"value": 5, "unit": "A"}
